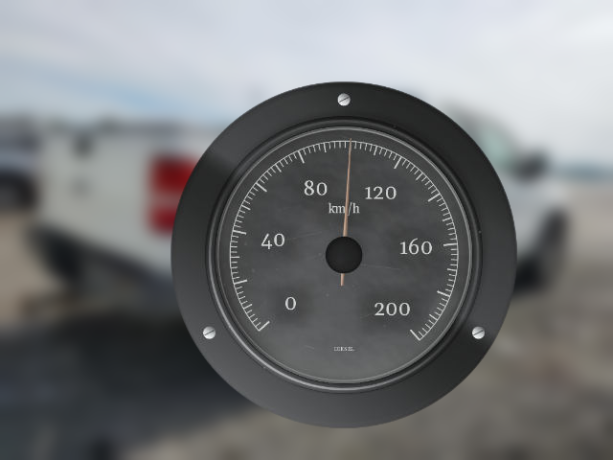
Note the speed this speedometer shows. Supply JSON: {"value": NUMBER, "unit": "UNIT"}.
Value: {"value": 100, "unit": "km/h"}
